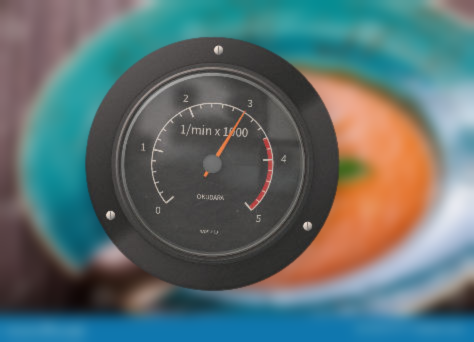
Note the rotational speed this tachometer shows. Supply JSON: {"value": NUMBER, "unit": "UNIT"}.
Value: {"value": 3000, "unit": "rpm"}
